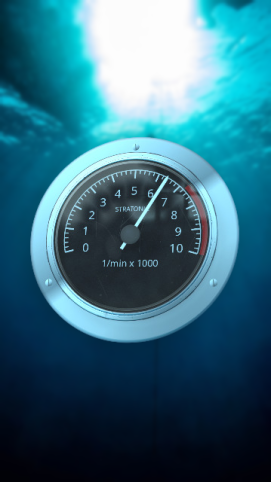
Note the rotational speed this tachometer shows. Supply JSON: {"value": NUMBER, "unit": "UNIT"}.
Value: {"value": 6400, "unit": "rpm"}
